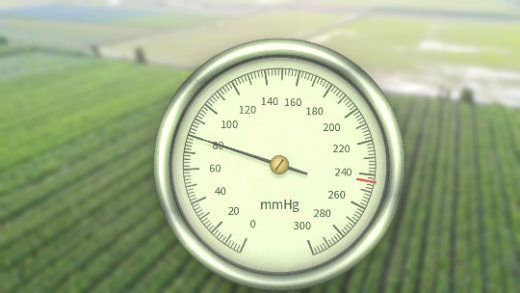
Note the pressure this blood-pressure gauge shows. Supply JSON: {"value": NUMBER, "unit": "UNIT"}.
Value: {"value": 80, "unit": "mmHg"}
